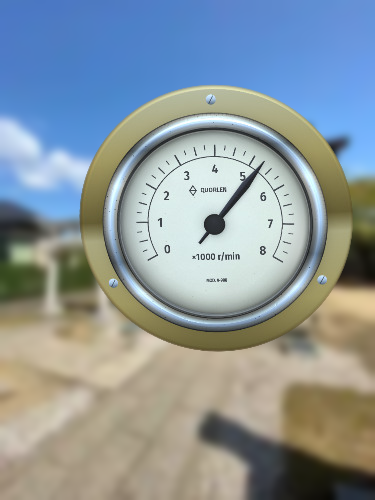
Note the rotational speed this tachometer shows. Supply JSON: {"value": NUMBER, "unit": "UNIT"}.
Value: {"value": 5250, "unit": "rpm"}
